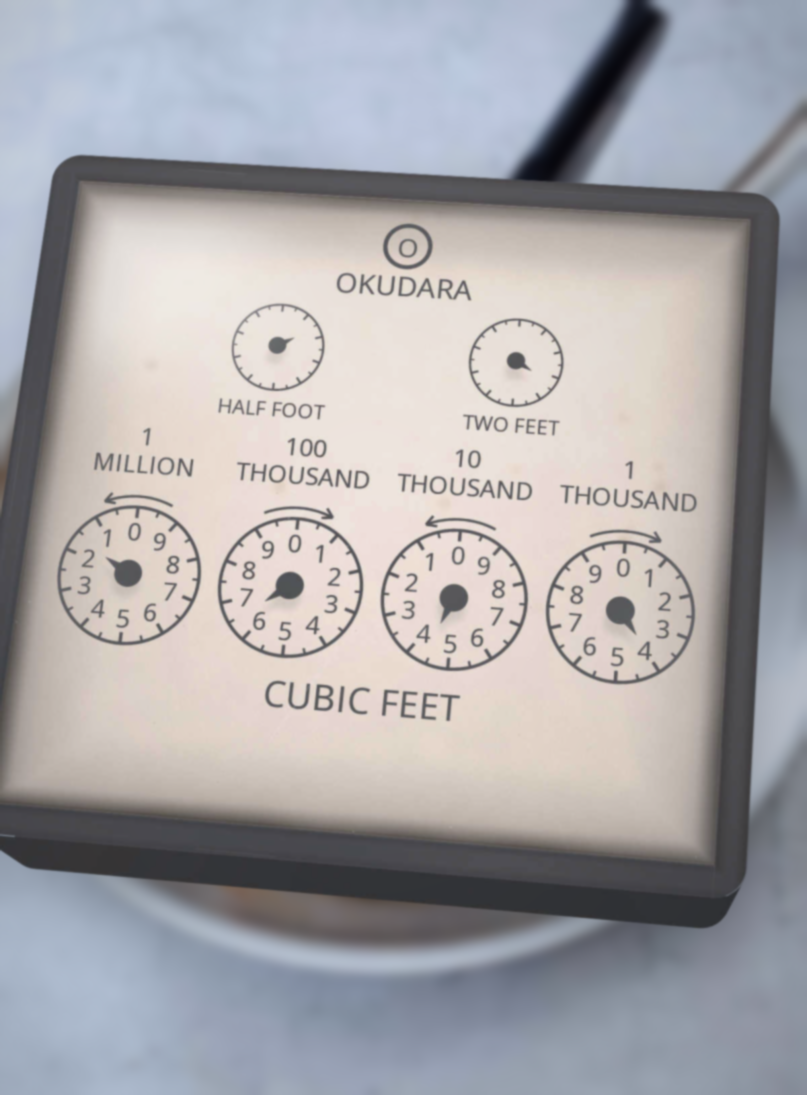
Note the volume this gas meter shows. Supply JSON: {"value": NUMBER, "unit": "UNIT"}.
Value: {"value": 164400, "unit": "ft³"}
